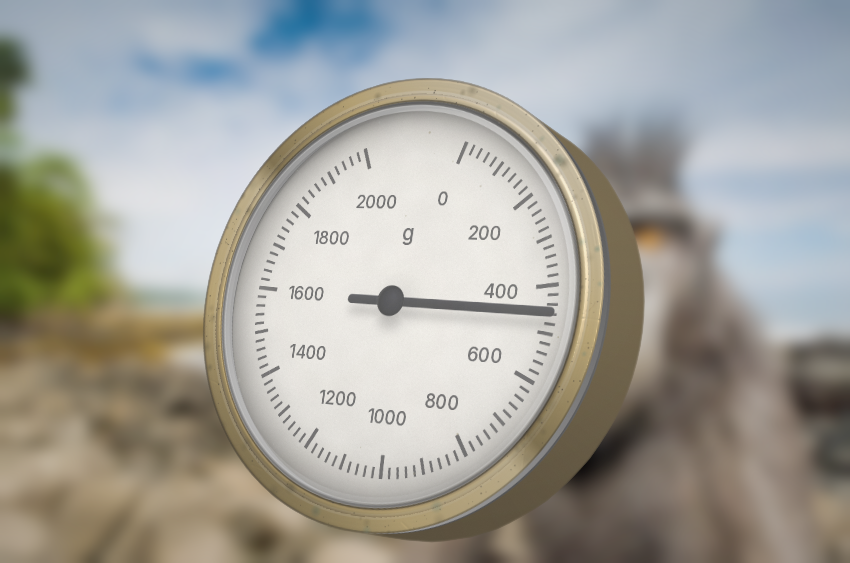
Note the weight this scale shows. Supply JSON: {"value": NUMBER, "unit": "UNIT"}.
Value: {"value": 460, "unit": "g"}
